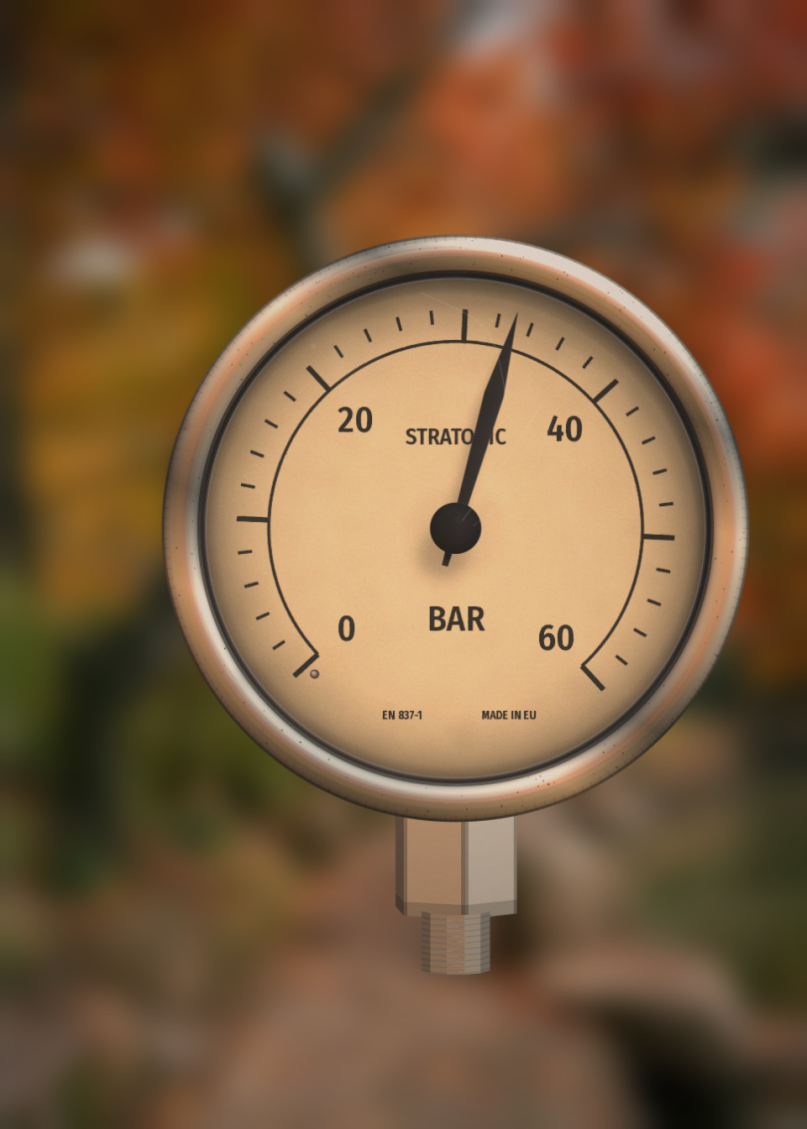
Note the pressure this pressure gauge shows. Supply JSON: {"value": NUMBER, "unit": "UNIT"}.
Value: {"value": 33, "unit": "bar"}
